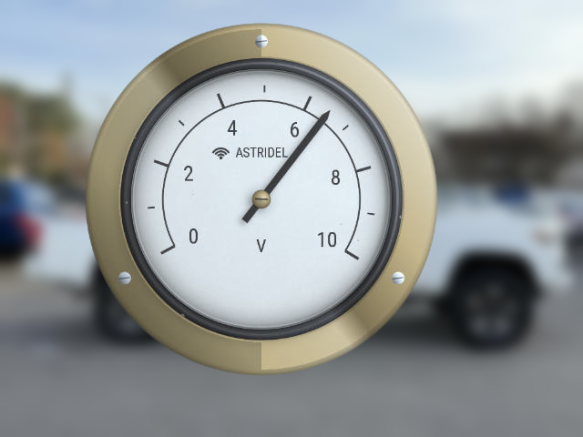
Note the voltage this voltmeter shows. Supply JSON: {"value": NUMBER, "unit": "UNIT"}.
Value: {"value": 6.5, "unit": "V"}
